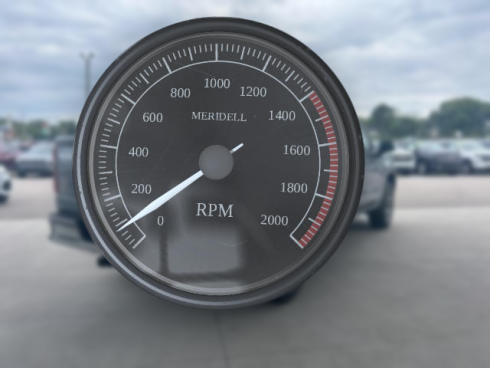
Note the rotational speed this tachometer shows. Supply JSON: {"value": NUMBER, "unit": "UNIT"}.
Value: {"value": 80, "unit": "rpm"}
